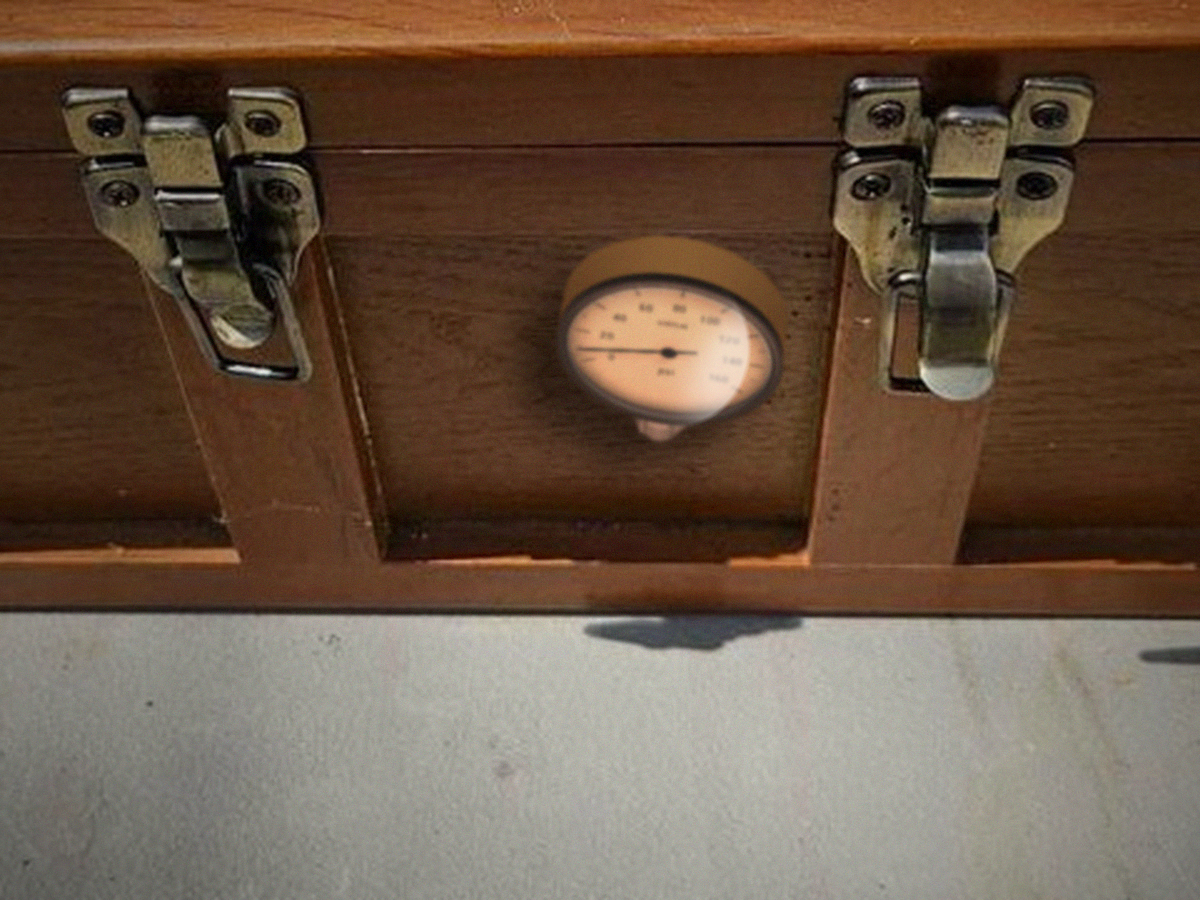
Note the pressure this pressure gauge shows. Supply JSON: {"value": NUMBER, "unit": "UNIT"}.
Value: {"value": 10, "unit": "psi"}
